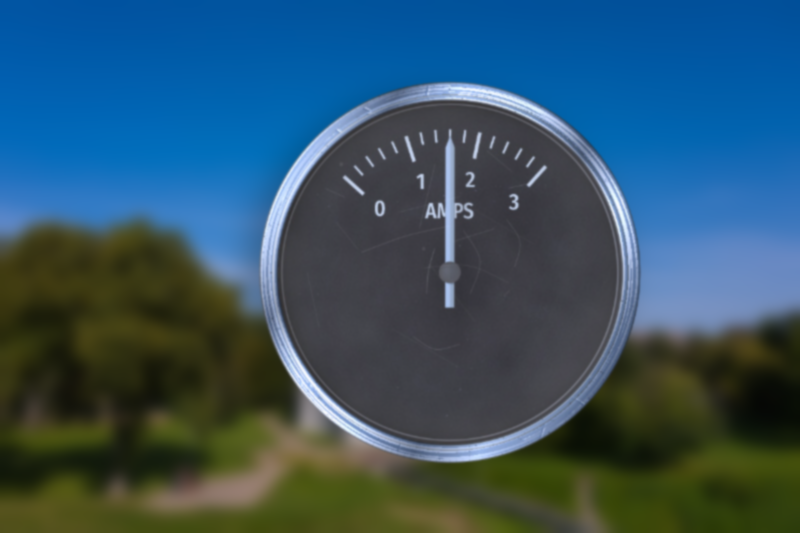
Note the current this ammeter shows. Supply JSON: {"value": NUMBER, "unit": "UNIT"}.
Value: {"value": 1.6, "unit": "A"}
